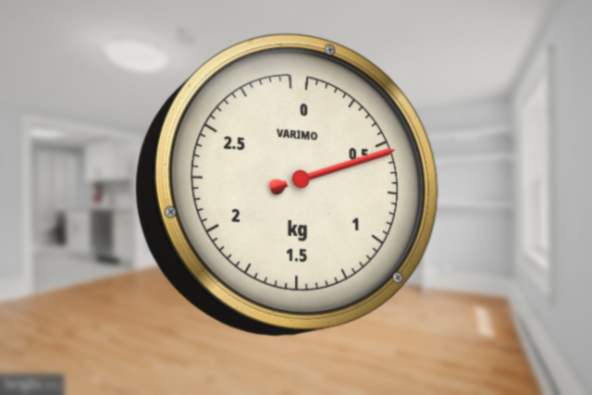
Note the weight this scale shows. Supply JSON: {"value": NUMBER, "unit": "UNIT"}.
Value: {"value": 0.55, "unit": "kg"}
